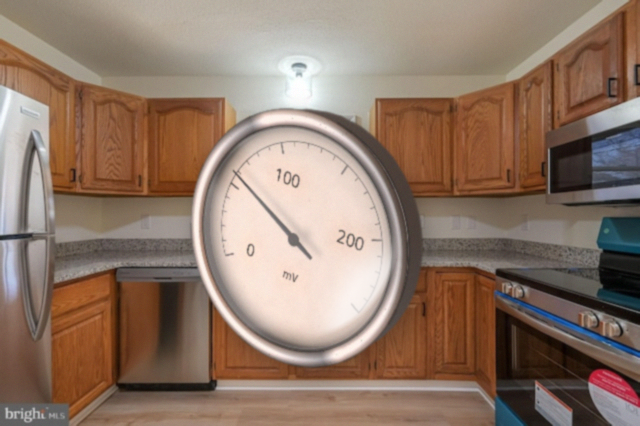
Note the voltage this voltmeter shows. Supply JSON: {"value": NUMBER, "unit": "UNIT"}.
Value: {"value": 60, "unit": "mV"}
